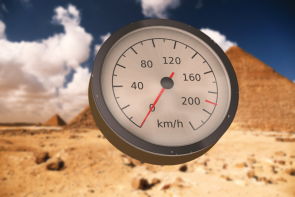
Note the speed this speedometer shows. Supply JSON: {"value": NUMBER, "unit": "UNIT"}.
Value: {"value": 0, "unit": "km/h"}
